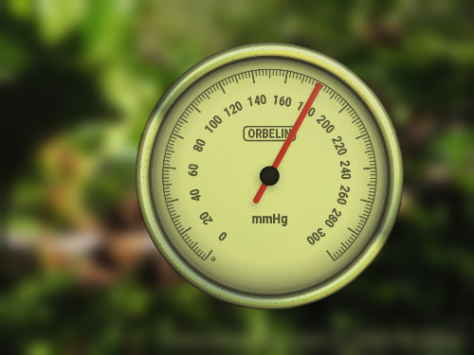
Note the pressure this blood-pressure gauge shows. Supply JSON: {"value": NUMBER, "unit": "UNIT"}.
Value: {"value": 180, "unit": "mmHg"}
